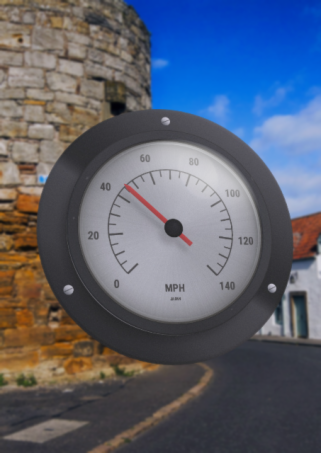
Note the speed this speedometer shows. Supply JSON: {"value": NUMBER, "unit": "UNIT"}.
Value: {"value": 45, "unit": "mph"}
